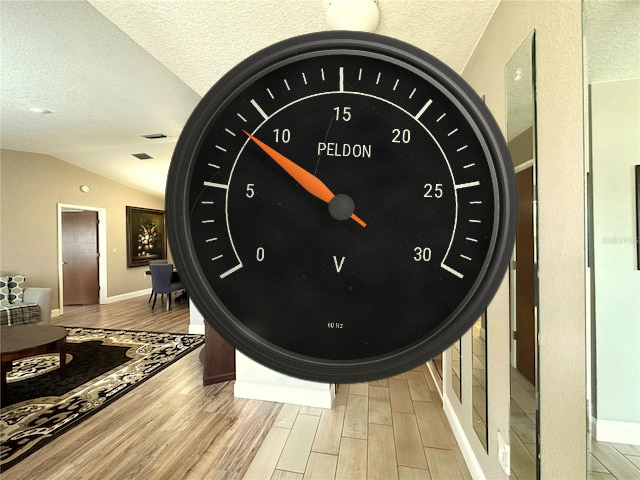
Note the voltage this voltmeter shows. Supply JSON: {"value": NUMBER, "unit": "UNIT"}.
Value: {"value": 8.5, "unit": "V"}
